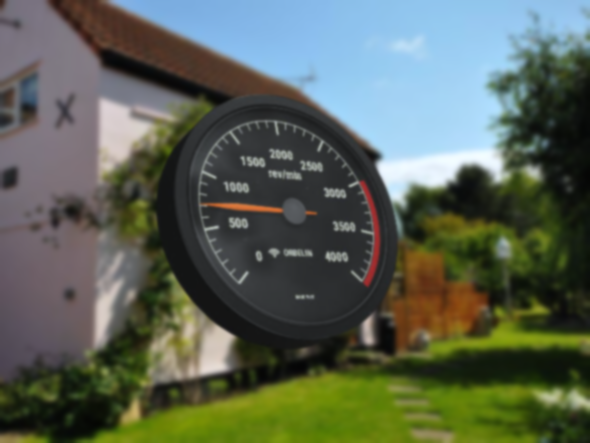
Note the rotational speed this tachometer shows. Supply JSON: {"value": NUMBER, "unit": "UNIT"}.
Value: {"value": 700, "unit": "rpm"}
